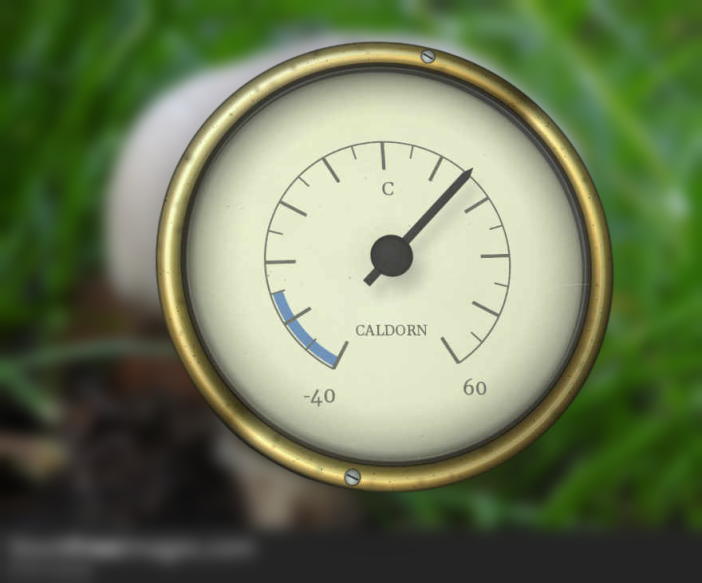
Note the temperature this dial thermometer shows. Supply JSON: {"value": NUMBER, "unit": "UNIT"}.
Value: {"value": 25, "unit": "°C"}
